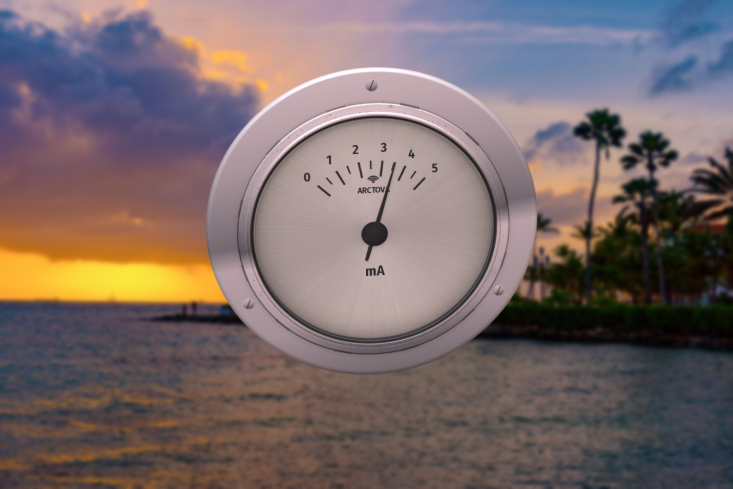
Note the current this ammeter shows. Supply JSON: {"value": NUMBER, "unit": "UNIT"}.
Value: {"value": 3.5, "unit": "mA"}
